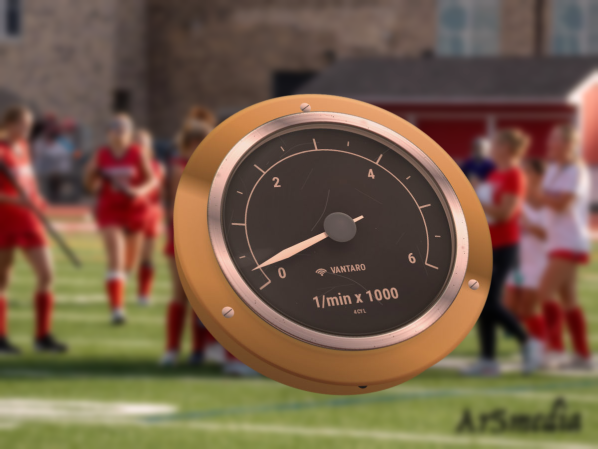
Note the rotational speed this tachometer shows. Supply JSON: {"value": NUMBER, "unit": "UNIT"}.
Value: {"value": 250, "unit": "rpm"}
